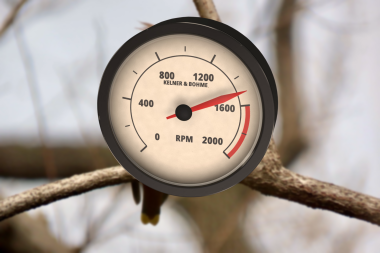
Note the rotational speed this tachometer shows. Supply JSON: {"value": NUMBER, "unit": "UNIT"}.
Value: {"value": 1500, "unit": "rpm"}
